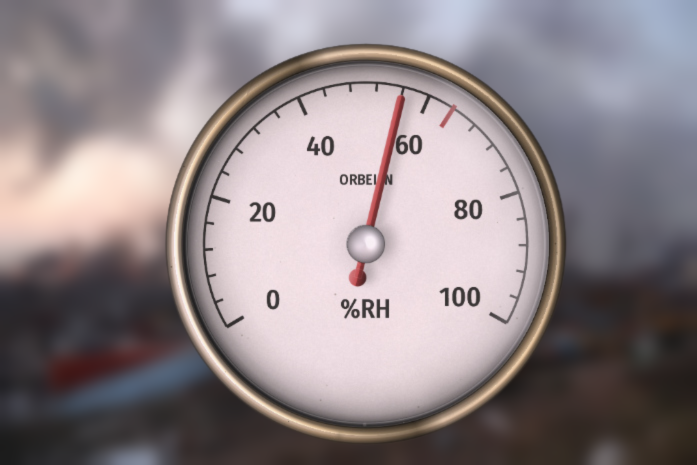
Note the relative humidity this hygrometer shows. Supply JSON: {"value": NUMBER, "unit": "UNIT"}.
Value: {"value": 56, "unit": "%"}
